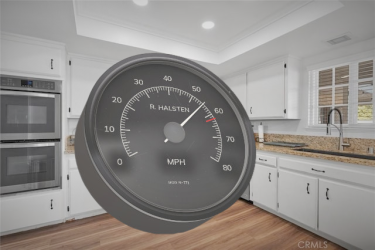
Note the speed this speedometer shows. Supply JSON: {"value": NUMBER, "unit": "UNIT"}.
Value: {"value": 55, "unit": "mph"}
